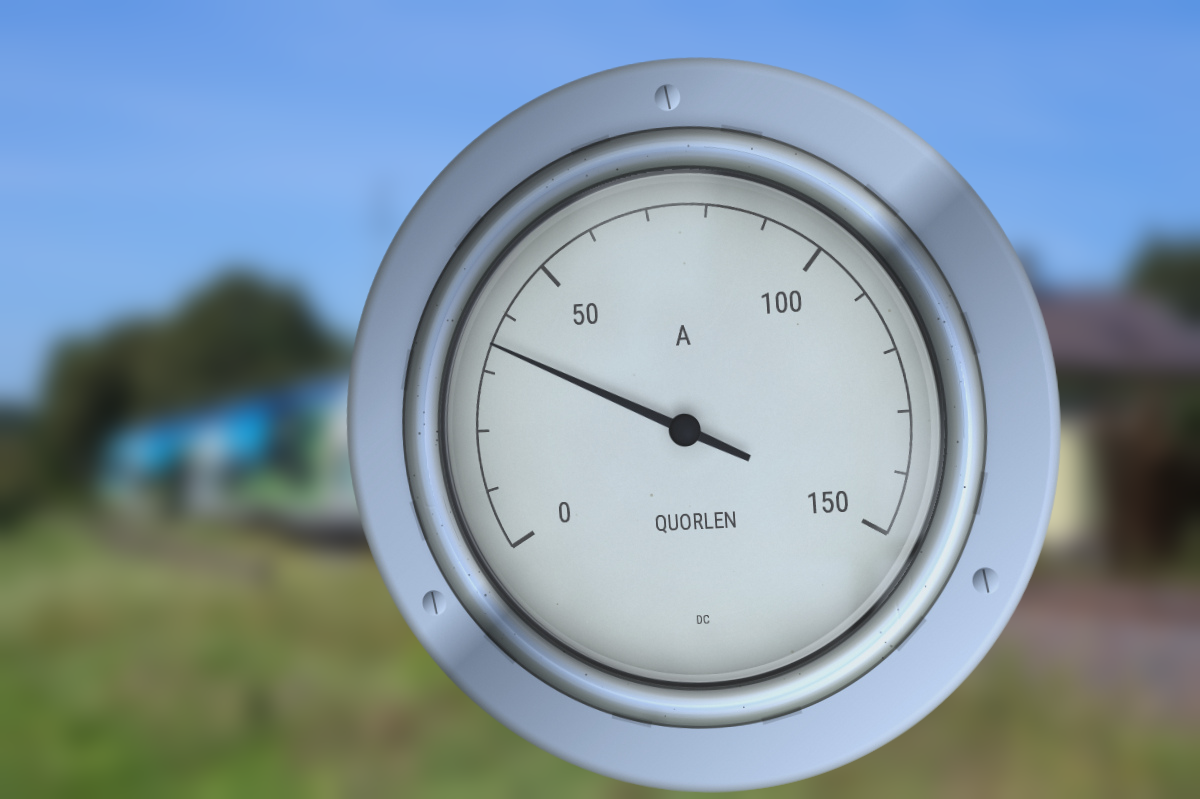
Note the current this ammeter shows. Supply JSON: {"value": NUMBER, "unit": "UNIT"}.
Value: {"value": 35, "unit": "A"}
